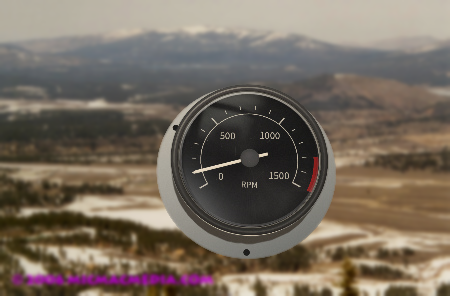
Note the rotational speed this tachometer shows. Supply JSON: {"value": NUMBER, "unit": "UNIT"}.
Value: {"value": 100, "unit": "rpm"}
